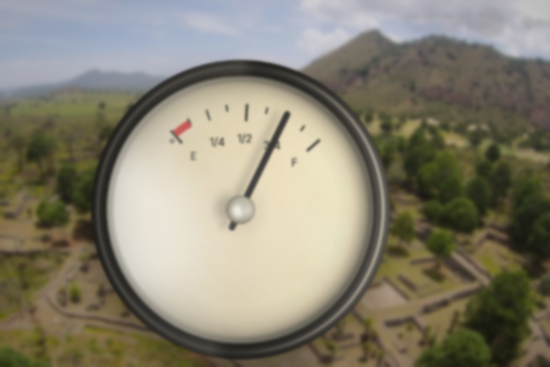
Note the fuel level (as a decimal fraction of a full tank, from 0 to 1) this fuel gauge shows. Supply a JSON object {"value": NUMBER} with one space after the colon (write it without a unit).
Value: {"value": 0.75}
